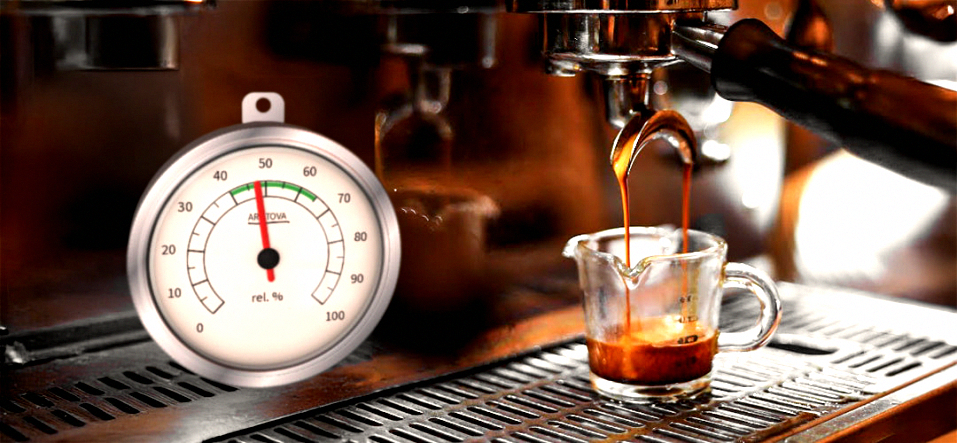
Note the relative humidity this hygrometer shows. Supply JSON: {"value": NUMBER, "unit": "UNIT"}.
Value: {"value": 47.5, "unit": "%"}
